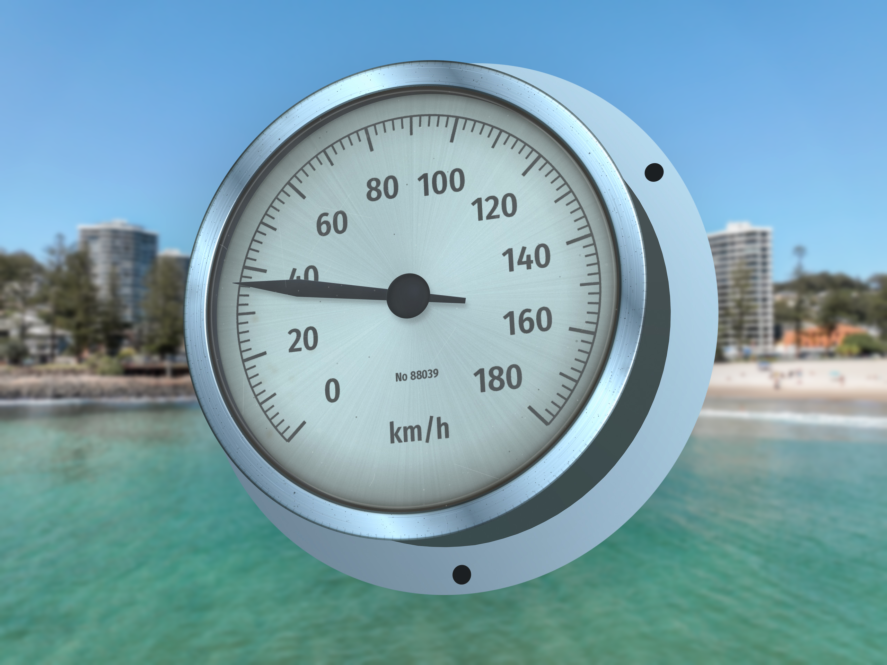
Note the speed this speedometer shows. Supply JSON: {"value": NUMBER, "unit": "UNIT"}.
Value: {"value": 36, "unit": "km/h"}
